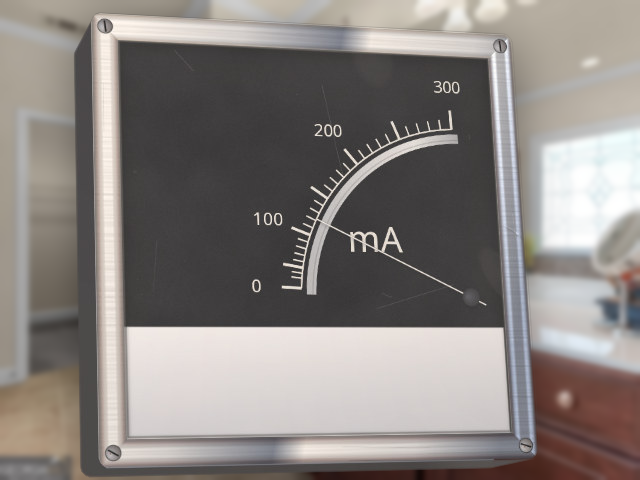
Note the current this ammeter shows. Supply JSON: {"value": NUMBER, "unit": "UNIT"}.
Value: {"value": 120, "unit": "mA"}
